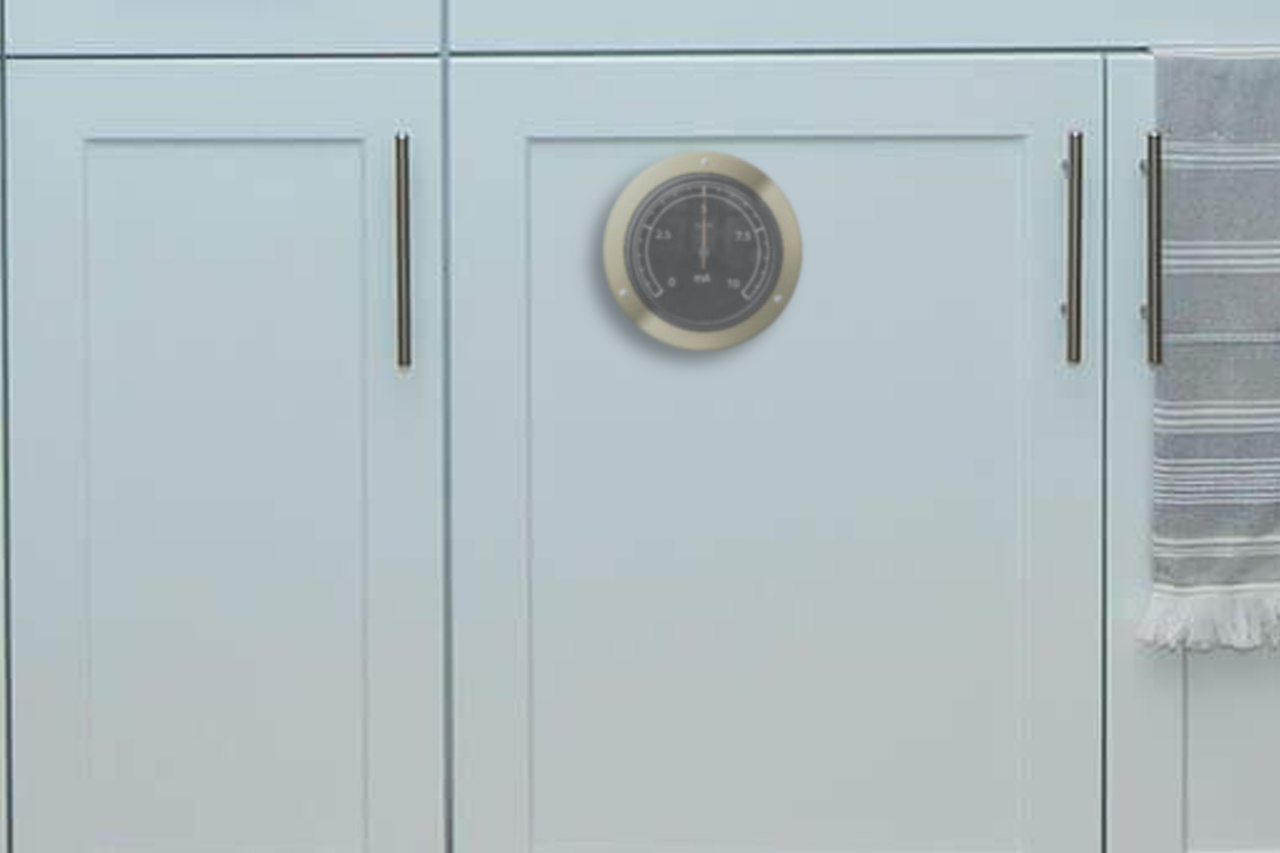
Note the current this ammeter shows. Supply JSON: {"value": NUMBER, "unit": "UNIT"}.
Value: {"value": 5, "unit": "mA"}
